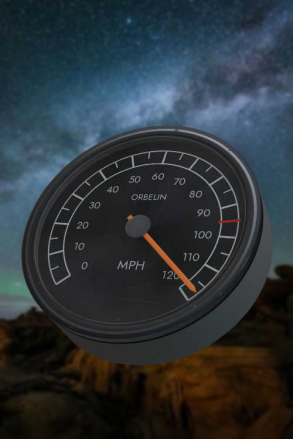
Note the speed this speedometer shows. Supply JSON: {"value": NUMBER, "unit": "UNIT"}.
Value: {"value": 117.5, "unit": "mph"}
